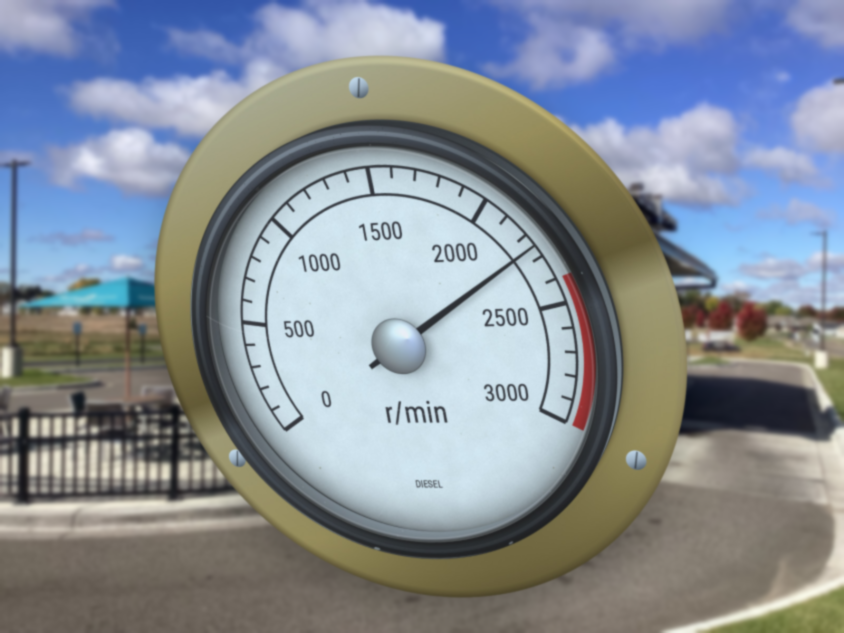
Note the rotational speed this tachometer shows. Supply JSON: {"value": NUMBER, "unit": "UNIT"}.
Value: {"value": 2250, "unit": "rpm"}
